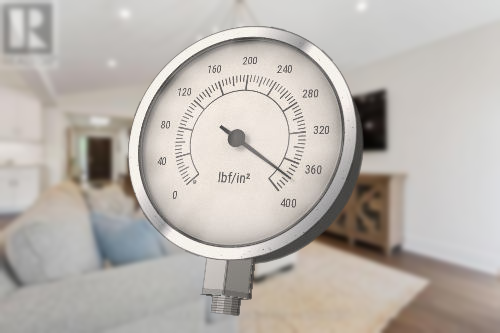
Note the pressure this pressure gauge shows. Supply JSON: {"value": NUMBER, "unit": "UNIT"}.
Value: {"value": 380, "unit": "psi"}
